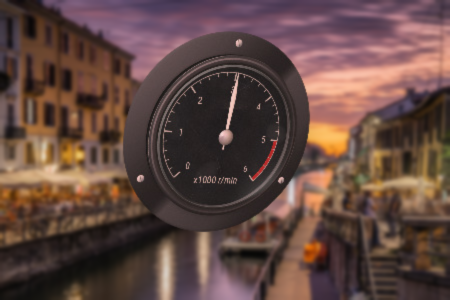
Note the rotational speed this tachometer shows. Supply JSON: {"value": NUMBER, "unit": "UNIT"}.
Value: {"value": 3000, "unit": "rpm"}
